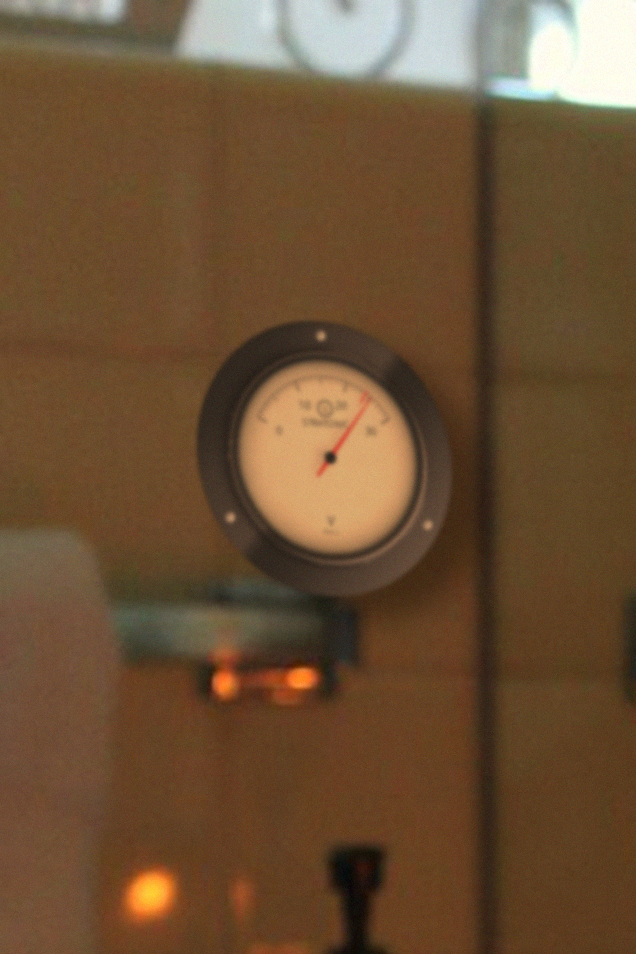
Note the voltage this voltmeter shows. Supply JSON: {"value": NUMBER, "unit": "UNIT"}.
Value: {"value": 25, "unit": "V"}
